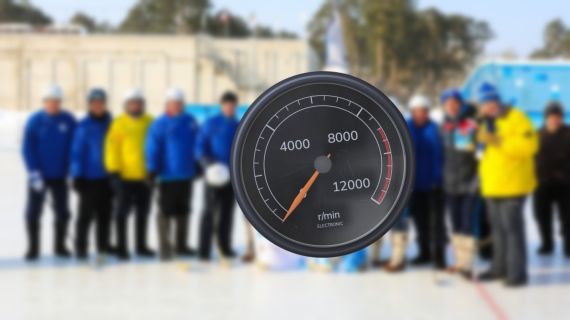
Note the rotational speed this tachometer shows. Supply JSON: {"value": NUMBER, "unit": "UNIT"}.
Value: {"value": 0, "unit": "rpm"}
